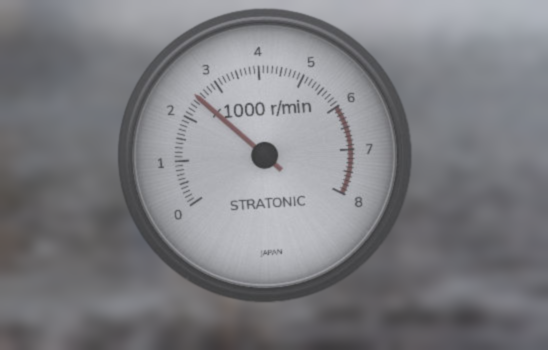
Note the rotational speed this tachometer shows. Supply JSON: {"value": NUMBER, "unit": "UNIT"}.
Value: {"value": 2500, "unit": "rpm"}
